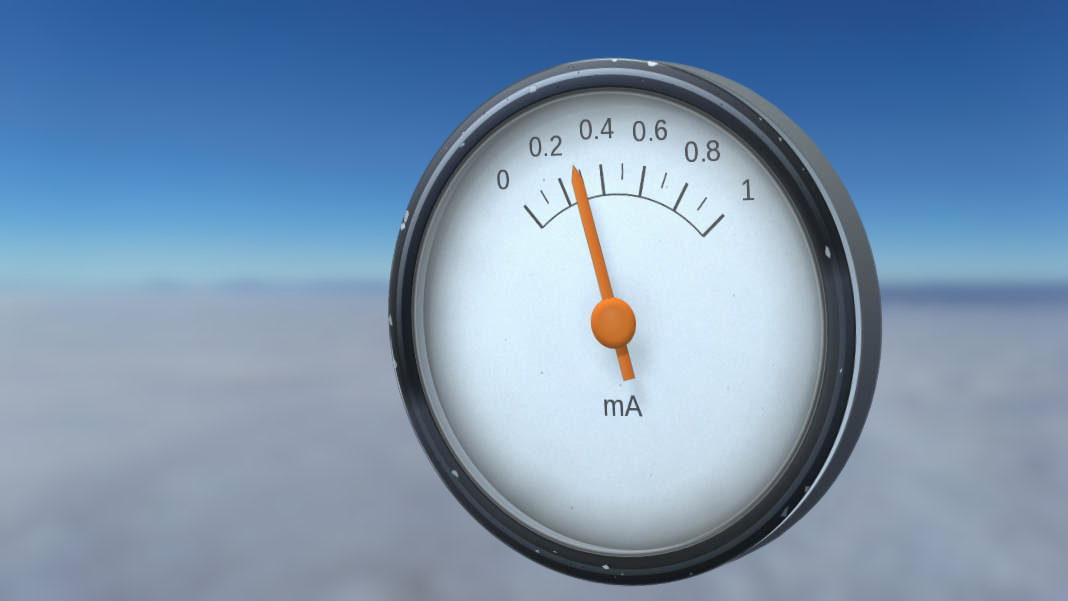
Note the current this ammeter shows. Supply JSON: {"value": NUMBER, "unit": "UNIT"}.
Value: {"value": 0.3, "unit": "mA"}
